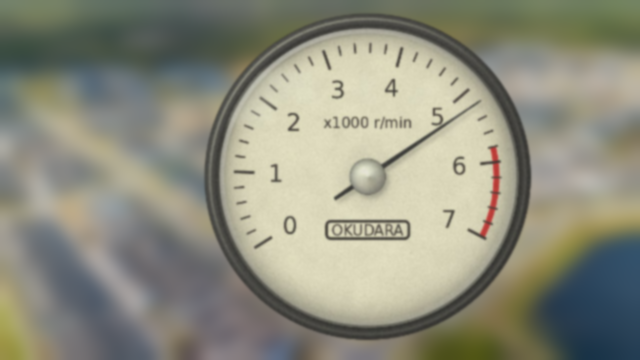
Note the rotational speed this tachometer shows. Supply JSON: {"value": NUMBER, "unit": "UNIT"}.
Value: {"value": 5200, "unit": "rpm"}
